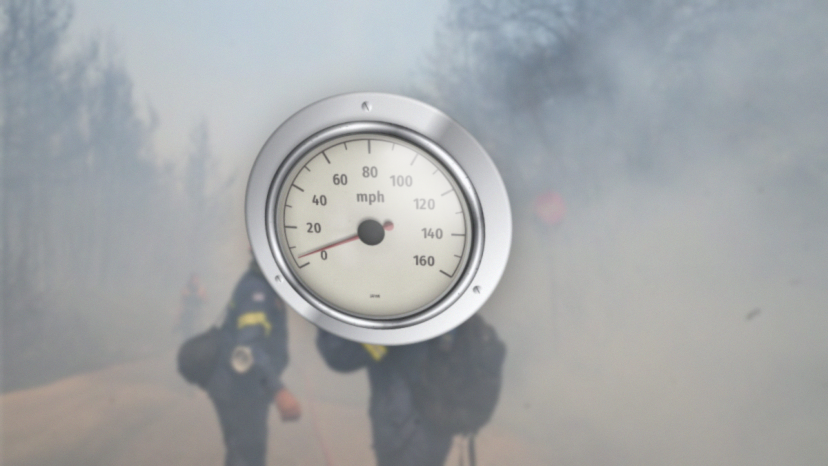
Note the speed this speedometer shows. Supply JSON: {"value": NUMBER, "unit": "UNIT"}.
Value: {"value": 5, "unit": "mph"}
